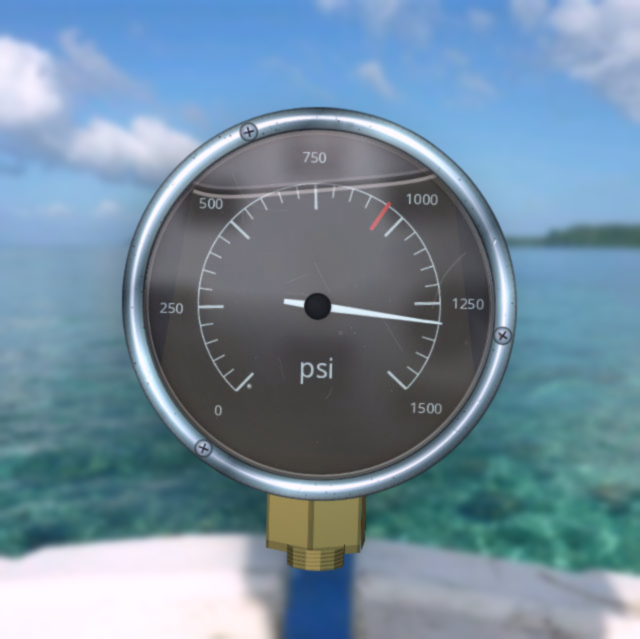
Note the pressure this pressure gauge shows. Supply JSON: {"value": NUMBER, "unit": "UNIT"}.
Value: {"value": 1300, "unit": "psi"}
